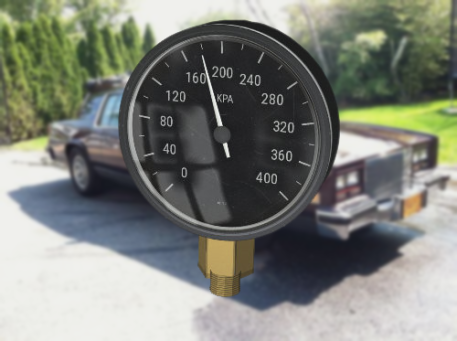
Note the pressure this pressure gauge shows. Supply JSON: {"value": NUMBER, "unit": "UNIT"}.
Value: {"value": 180, "unit": "kPa"}
